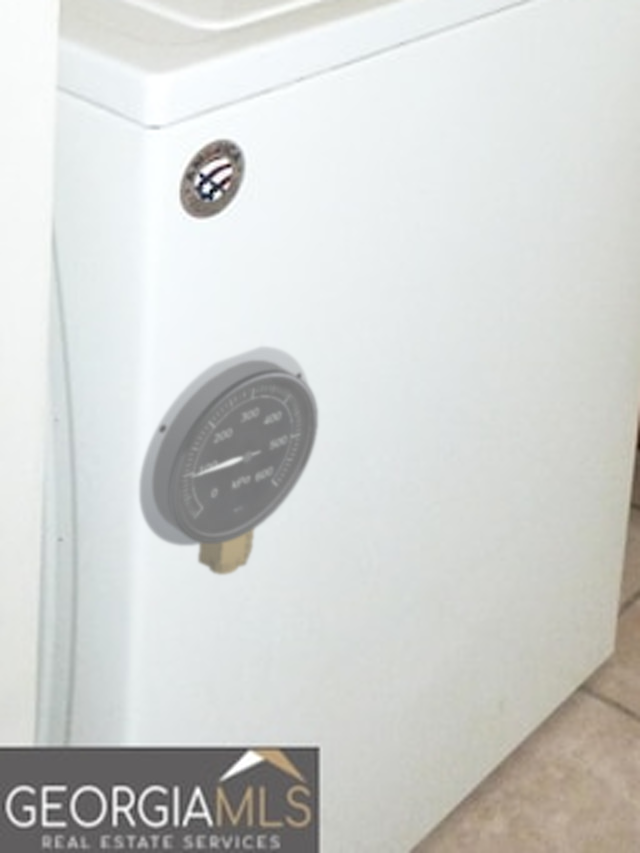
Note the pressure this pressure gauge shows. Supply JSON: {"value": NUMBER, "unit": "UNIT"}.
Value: {"value": 100, "unit": "kPa"}
